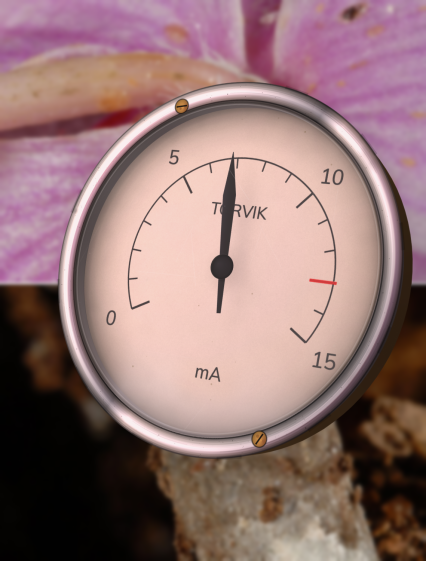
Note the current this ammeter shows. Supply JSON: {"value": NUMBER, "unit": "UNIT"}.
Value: {"value": 7, "unit": "mA"}
